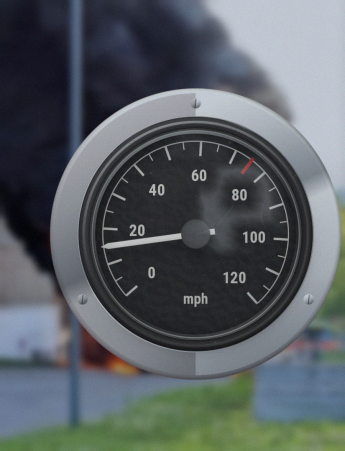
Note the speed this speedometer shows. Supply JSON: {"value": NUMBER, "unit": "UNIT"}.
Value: {"value": 15, "unit": "mph"}
